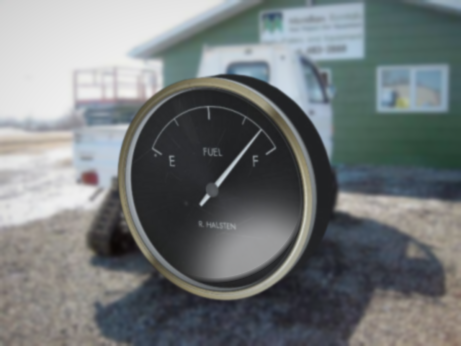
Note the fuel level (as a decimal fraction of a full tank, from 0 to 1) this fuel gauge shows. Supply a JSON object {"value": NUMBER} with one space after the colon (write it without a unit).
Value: {"value": 0.875}
